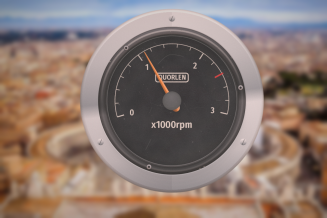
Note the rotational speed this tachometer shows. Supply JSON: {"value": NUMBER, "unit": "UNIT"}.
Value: {"value": 1100, "unit": "rpm"}
